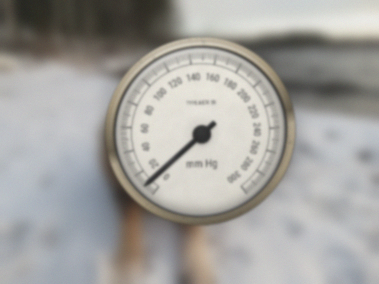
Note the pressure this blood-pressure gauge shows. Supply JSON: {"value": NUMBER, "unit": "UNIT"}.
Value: {"value": 10, "unit": "mmHg"}
